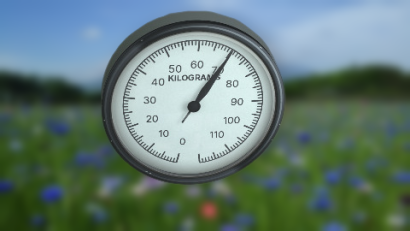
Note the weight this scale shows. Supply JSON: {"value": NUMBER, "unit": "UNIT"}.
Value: {"value": 70, "unit": "kg"}
